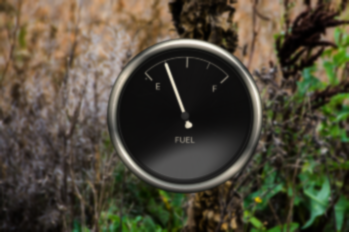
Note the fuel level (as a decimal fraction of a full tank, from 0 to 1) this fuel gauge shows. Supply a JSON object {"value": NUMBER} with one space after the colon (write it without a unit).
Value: {"value": 0.25}
